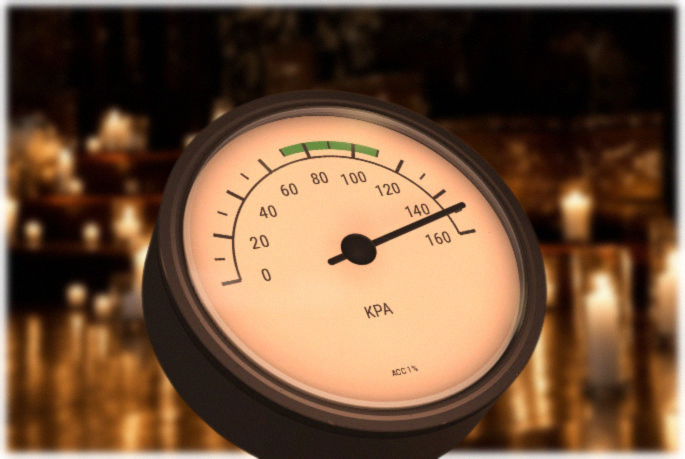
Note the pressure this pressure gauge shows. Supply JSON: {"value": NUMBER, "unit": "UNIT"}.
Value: {"value": 150, "unit": "kPa"}
